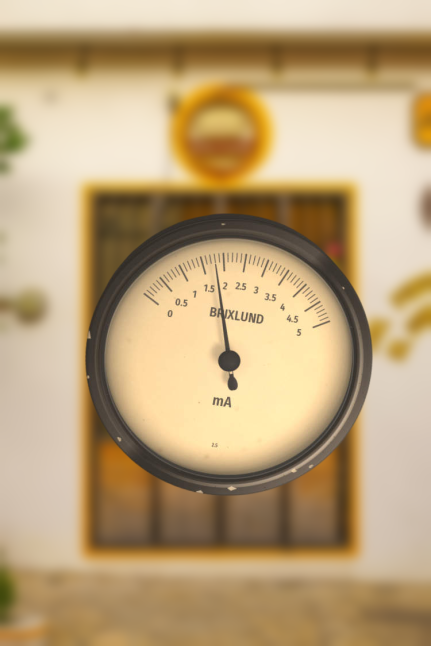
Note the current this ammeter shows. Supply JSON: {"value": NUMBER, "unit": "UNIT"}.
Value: {"value": 1.8, "unit": "mA"}
